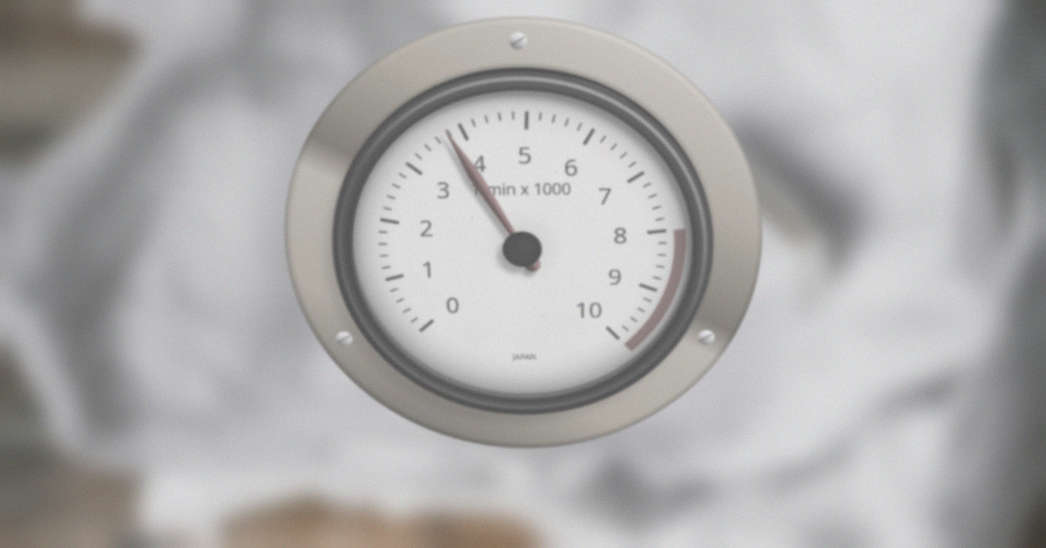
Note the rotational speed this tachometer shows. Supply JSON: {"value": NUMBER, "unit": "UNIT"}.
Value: {"value": 3800, "unit": "rpm"}
